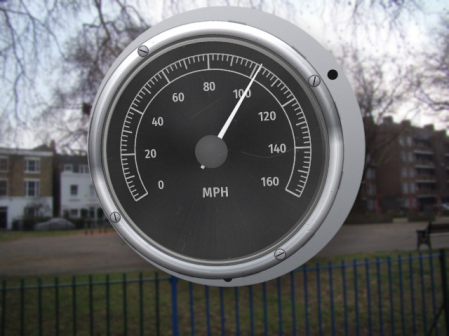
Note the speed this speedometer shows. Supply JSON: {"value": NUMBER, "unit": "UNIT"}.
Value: {"value": 102, "unit": "mph"}
